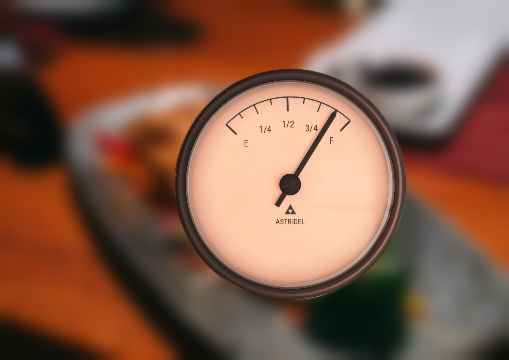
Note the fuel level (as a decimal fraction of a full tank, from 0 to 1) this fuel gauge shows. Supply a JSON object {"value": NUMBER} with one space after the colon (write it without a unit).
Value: {"value": 0.875}
